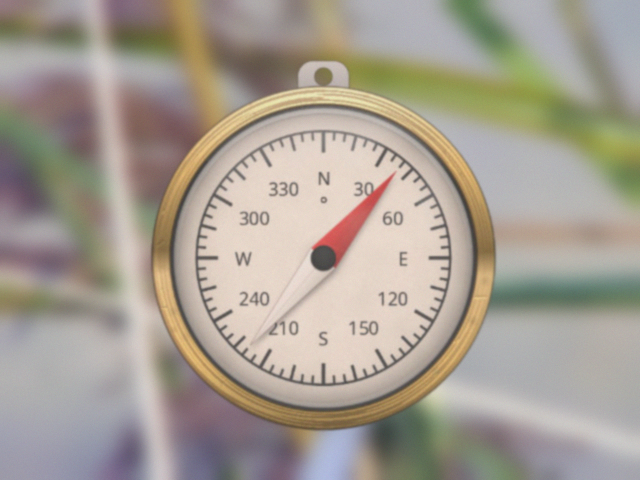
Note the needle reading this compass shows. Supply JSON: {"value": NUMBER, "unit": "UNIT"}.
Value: {"value": 40, "unit": "°"}
